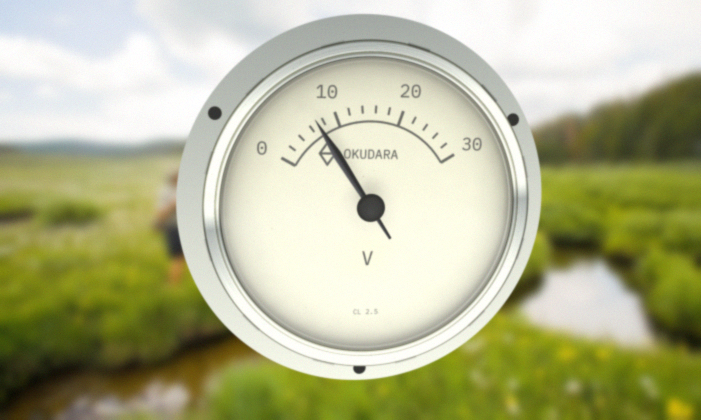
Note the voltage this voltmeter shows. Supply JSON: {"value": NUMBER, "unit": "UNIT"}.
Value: {"value": 7, "unit": "V"}
